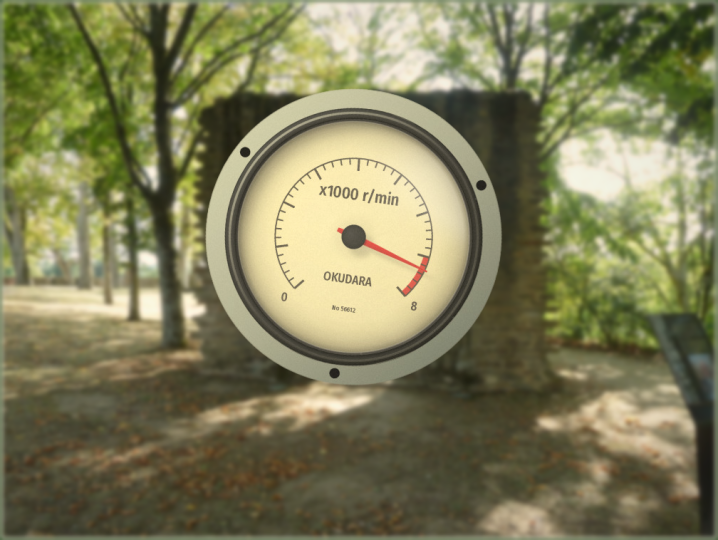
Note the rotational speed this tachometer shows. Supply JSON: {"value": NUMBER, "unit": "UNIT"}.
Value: {"value": 7300, "unit": "rpm"}
